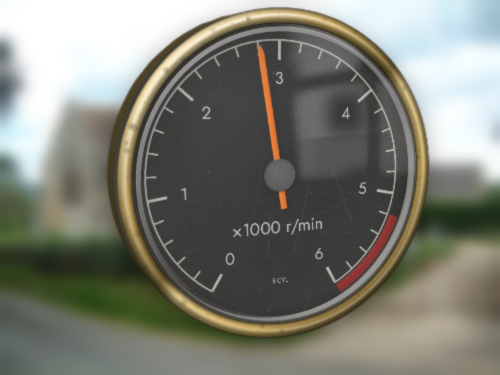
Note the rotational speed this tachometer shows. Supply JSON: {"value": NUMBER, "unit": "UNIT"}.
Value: {"value": 2800, "unit": "rpm"}
